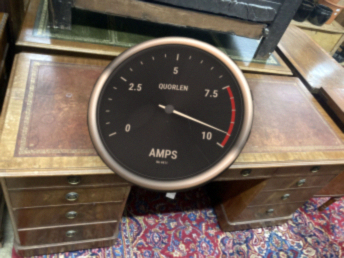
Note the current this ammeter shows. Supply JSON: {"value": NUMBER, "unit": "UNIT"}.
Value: {"value": 9.5, "unit": "A"}
